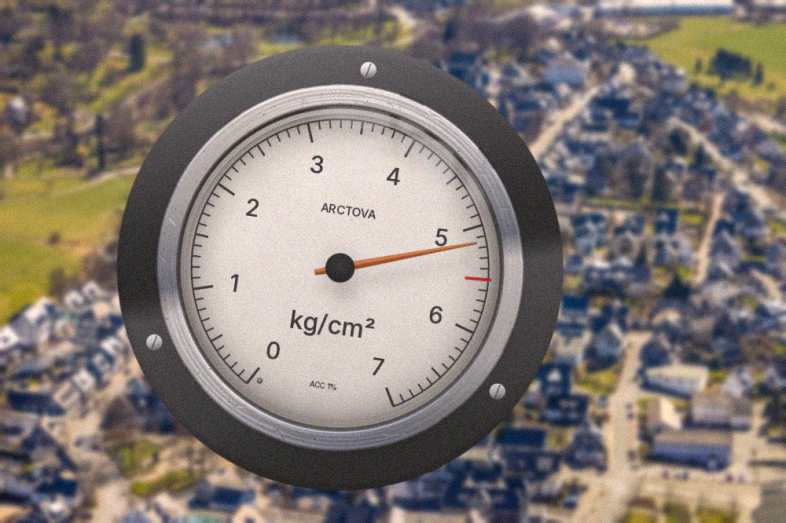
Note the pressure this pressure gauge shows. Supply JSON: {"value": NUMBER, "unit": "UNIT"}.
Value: {"value": 5.15, "unit": "kg/cm²"}
